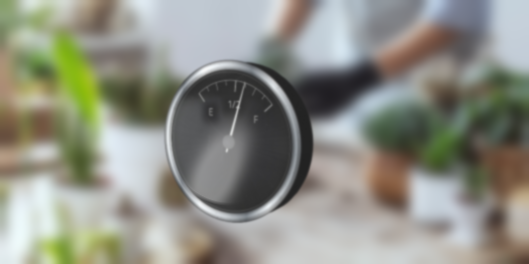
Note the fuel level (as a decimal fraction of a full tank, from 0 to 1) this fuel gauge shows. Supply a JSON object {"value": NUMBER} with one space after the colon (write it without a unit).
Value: {"value": 0.625}
